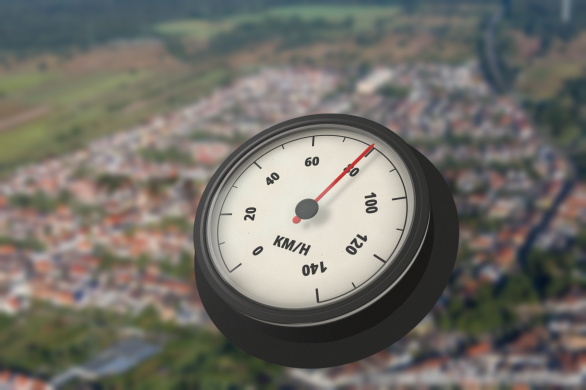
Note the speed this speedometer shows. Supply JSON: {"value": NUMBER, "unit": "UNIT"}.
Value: {"value": 80, "unit": "km/h"}
